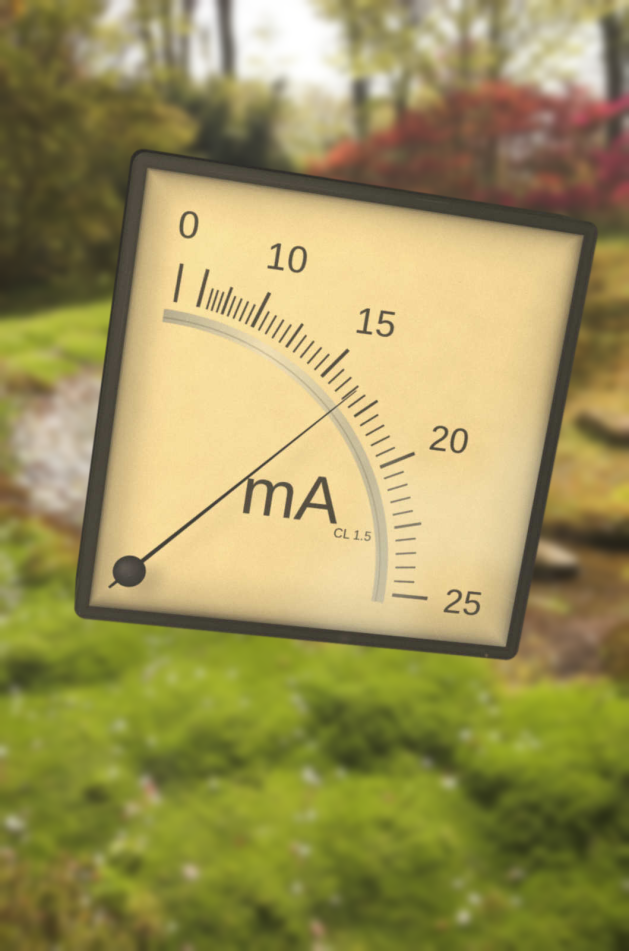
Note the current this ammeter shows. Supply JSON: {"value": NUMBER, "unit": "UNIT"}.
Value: {"value": 16.5, "unit": "mA"}
